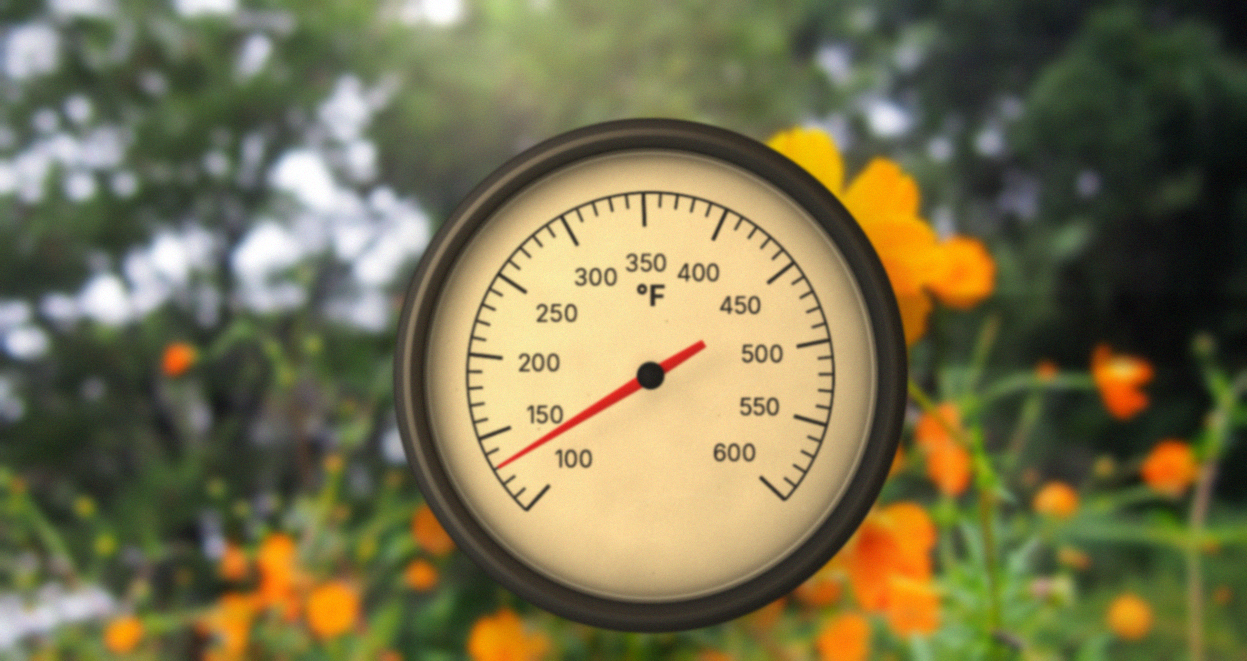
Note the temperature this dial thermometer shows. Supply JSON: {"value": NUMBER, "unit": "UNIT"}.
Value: {"value": 130, "unit": "°F"}
